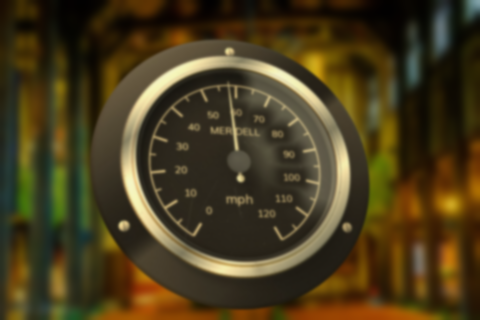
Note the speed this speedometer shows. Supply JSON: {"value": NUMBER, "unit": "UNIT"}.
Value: {"value": 57.5, "unit": "mph"}
